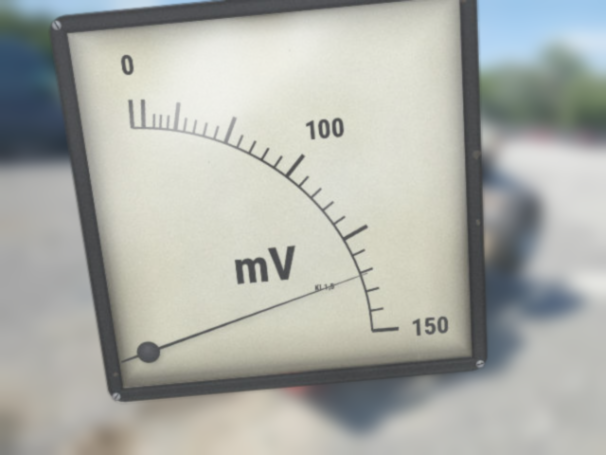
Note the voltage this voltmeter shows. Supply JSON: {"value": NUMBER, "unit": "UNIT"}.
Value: {"value": 135, "unit": "mV"}
